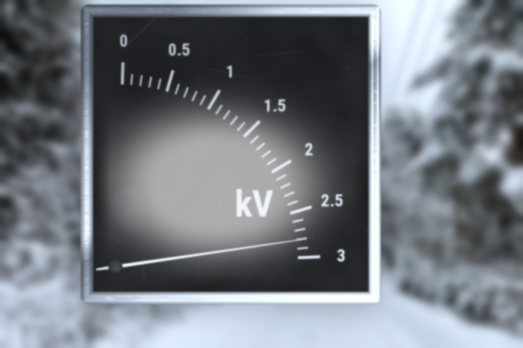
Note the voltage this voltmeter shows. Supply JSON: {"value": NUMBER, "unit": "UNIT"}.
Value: {"value": 2.8, "unit": "kV"}
